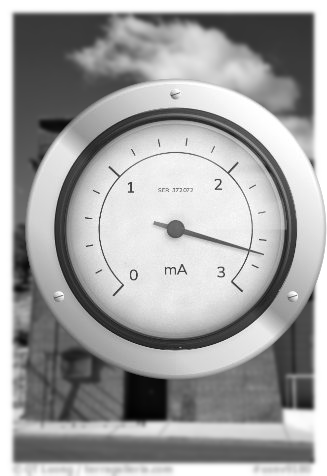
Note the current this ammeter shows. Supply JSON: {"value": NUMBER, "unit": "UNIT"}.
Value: {"value": 2.7, "unit": "mA"}
